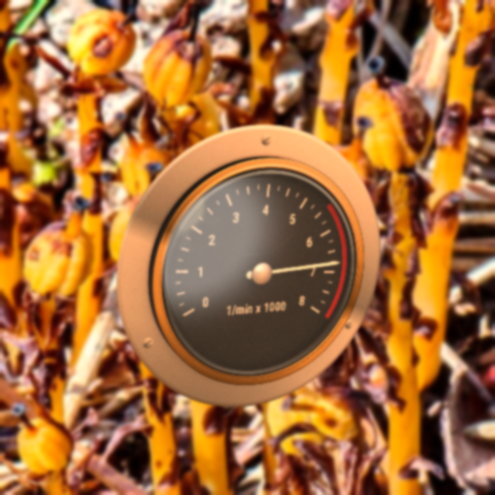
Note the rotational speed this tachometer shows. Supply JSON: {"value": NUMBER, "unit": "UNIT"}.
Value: {"value": 6750, "unit": "rpm"}
